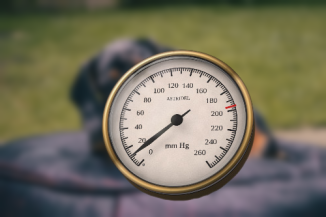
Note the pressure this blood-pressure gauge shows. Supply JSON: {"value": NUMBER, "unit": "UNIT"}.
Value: {"value": 10, "unit": "mmHg"}
